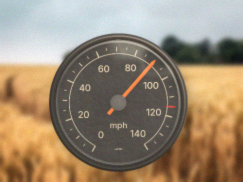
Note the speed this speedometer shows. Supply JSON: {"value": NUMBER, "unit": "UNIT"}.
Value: {"value": 90, "unit": "mph"}
